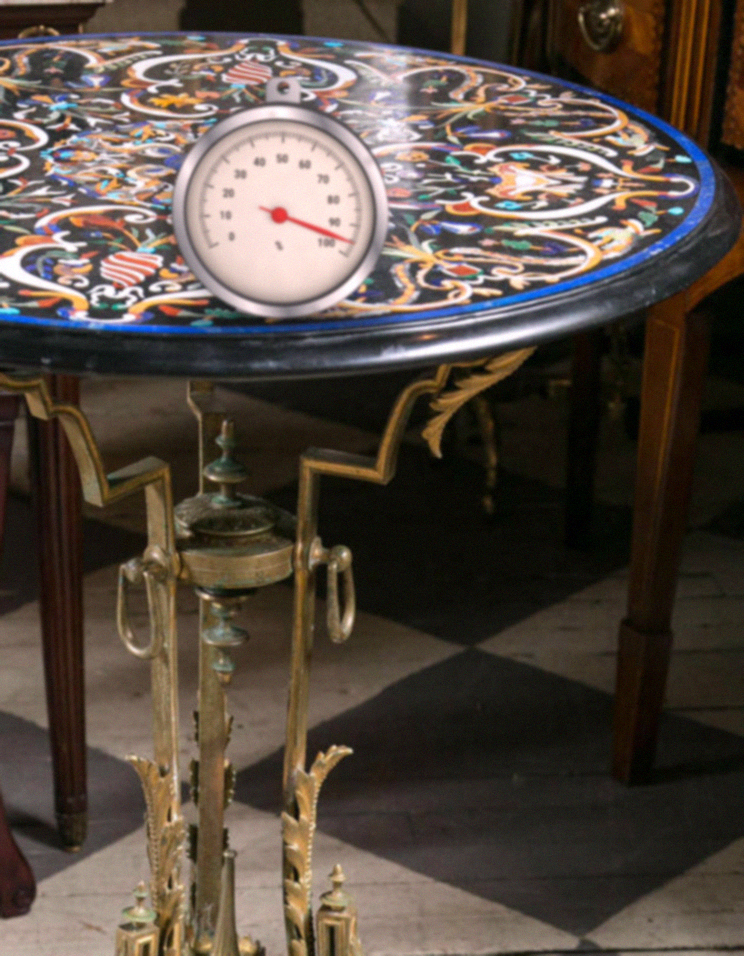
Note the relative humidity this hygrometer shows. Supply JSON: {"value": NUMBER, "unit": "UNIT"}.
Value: {"value": 95, "unit": "%"}
